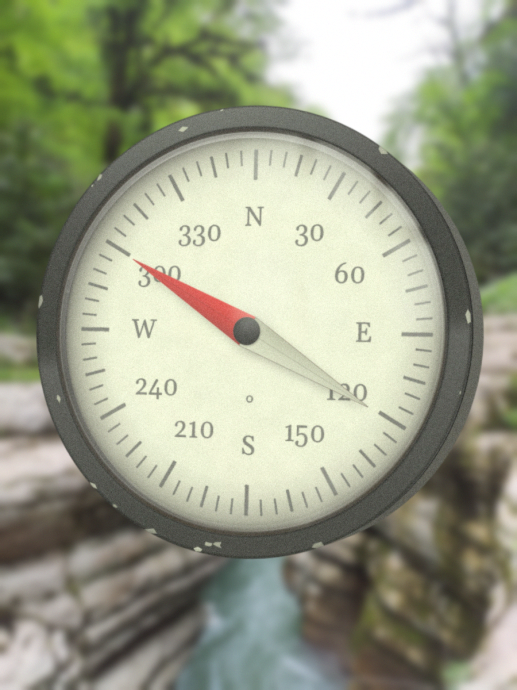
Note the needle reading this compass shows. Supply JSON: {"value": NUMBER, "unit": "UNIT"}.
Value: {"value": 300, "unit": "°"}
